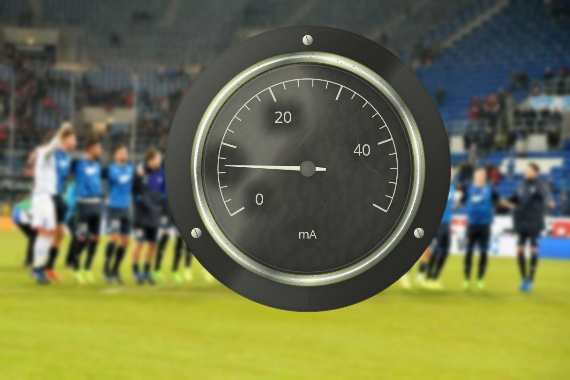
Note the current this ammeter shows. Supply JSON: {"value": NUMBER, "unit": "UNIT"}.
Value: {"value": 7, "unit": "mA"}
